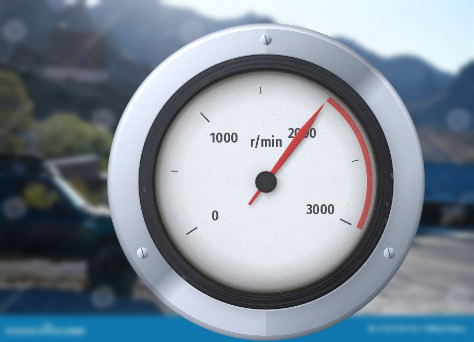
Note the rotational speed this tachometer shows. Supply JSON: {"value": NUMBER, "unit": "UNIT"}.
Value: {"value": 2000, "unit": "rpm"}
